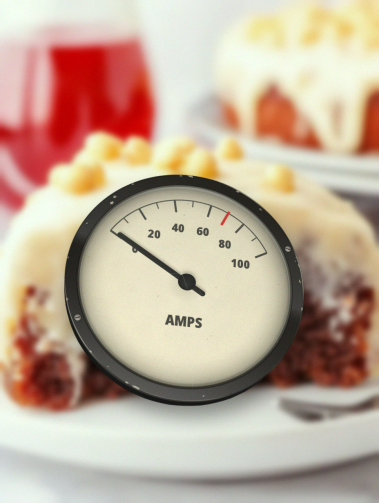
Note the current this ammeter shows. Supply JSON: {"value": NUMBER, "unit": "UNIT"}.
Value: {"value": 0, "unit": "A"}
